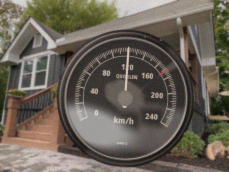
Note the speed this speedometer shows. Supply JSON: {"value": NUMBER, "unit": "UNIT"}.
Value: {"value": 120, "unit": "km/h"}
